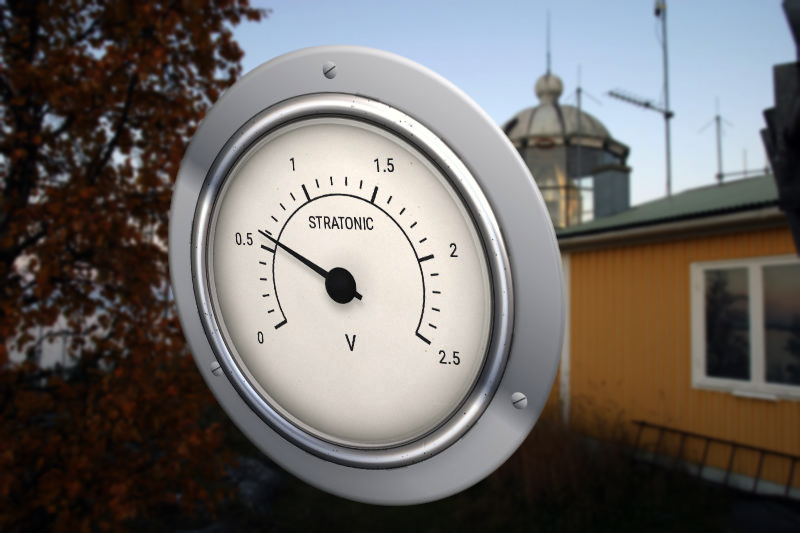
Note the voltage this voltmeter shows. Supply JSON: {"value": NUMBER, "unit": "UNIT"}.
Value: {"value": 0.6, "unit": "V"}
